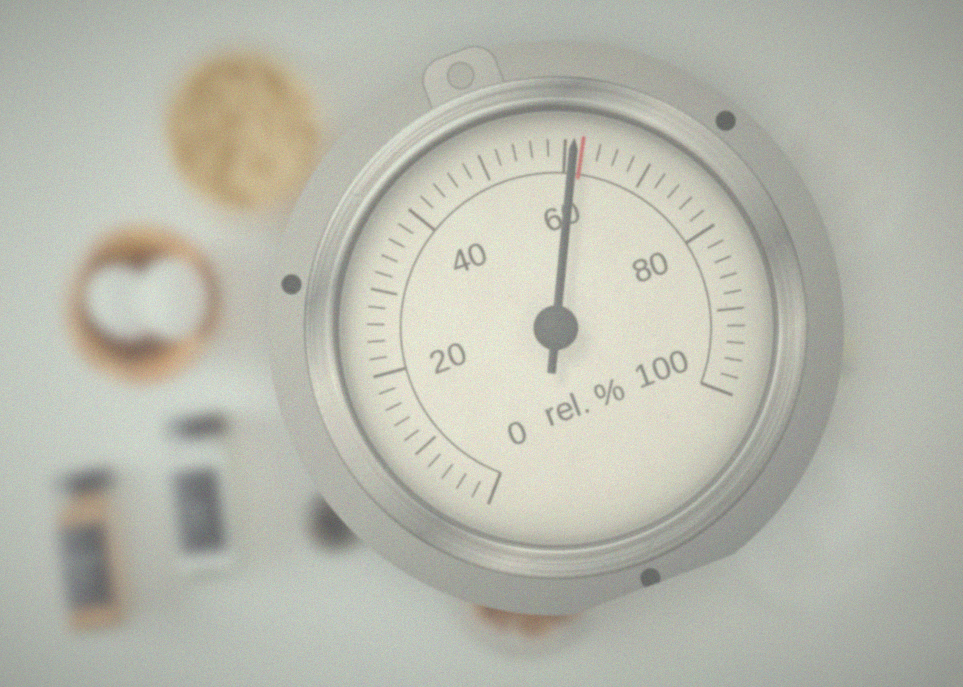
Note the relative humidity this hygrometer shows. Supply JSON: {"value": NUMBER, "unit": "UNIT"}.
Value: {"value": 61, "unit": "%"}
